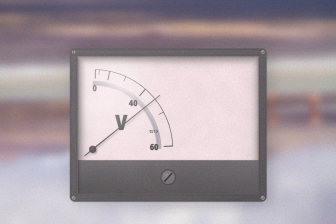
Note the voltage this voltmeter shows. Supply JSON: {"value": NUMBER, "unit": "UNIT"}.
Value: {"value": 45, "unit": "V"}
